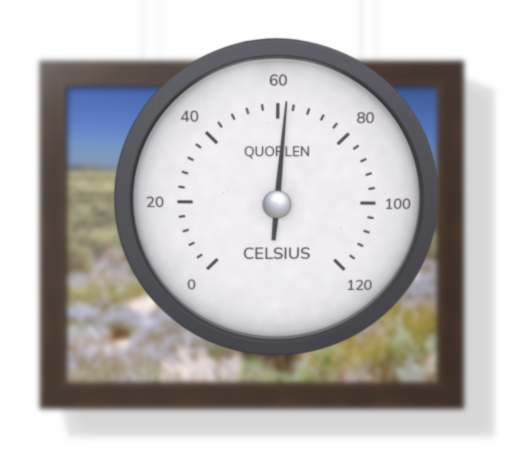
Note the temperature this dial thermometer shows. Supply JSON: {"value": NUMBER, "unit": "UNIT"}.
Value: {"value": 62, "unit": "°C"}
